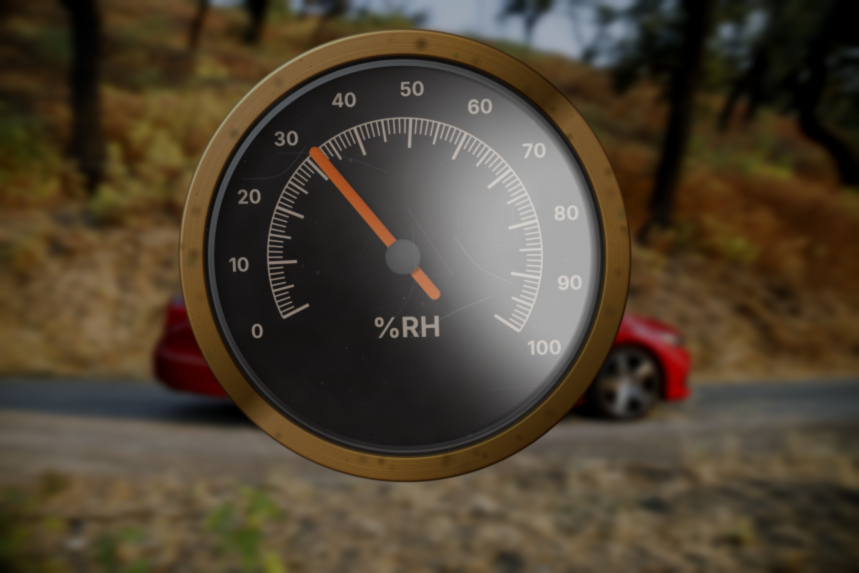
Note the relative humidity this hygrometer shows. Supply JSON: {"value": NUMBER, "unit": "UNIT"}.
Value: {"value": 32, "unit": "%"}
